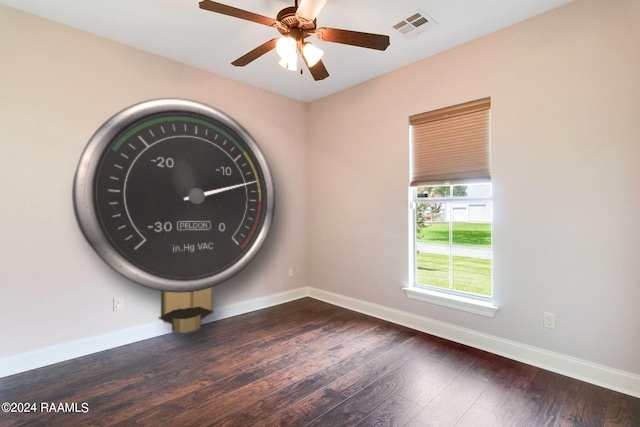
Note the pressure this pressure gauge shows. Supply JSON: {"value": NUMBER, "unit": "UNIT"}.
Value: {"value": -7, "unit": "inHg"}
